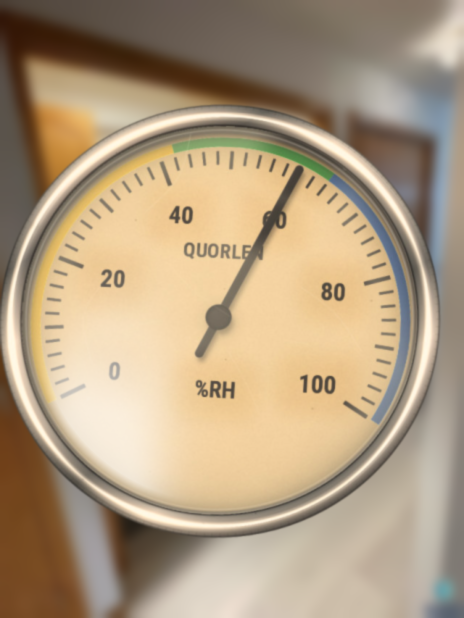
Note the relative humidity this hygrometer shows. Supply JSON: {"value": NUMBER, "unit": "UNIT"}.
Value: {"value": 60, "unit": "%"}
